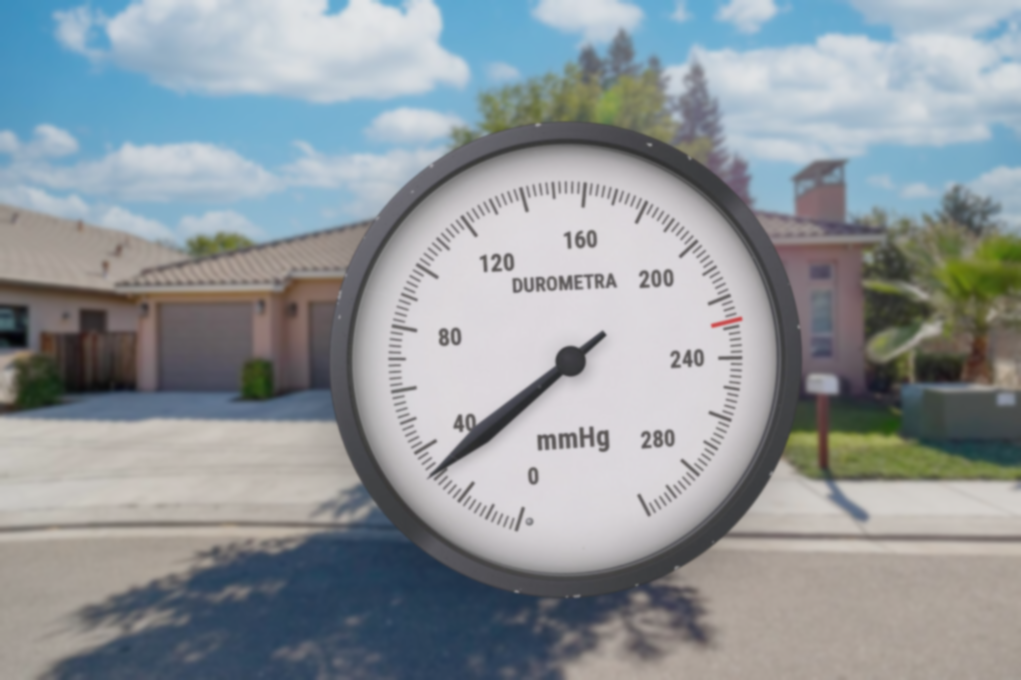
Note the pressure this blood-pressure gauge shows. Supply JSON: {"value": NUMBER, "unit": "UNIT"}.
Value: {"value": 32, "unit": "mmHg"}
